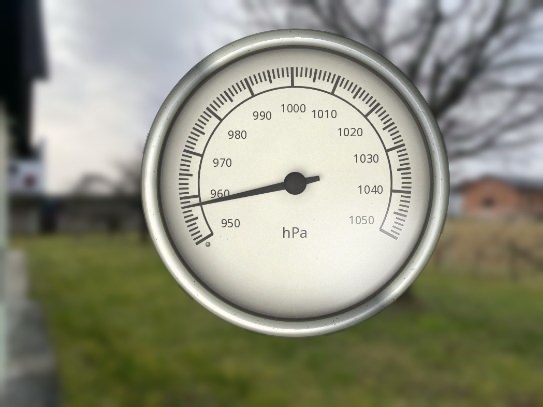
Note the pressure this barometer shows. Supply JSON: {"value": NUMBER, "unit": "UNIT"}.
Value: {"value": 958, "unit": "hPa"}
